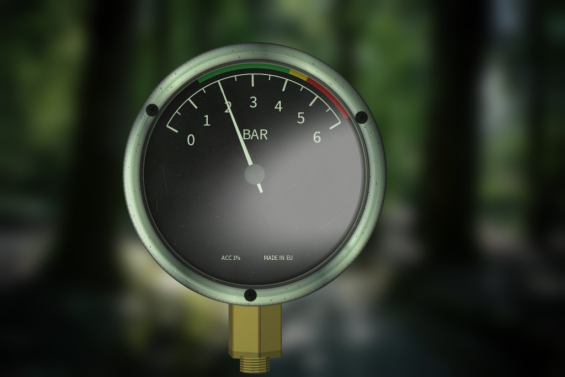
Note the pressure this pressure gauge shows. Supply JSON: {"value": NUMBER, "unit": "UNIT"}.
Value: {"value": 2, "unit": "bar"}
